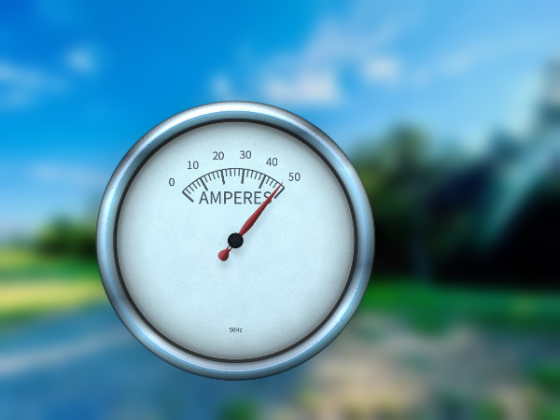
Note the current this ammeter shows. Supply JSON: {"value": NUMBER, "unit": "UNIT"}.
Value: {"value": 48, "unit": "A"}
